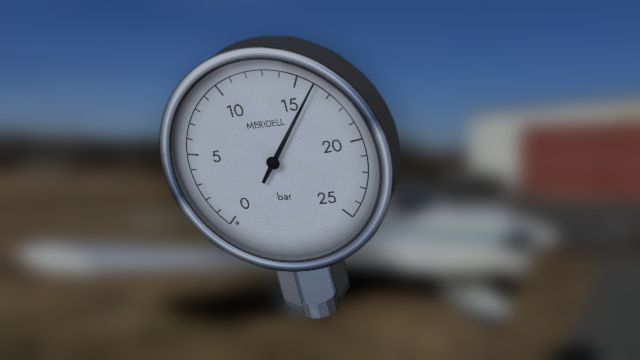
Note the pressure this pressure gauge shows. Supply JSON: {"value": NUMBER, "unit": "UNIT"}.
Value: {"value": 16, "unit": "bar"}
